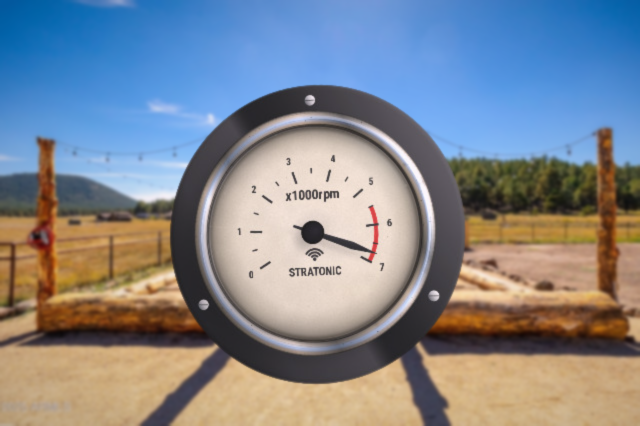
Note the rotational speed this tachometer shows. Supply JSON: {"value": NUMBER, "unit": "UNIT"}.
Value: {"value": 6750, "unit": "rpm"}
